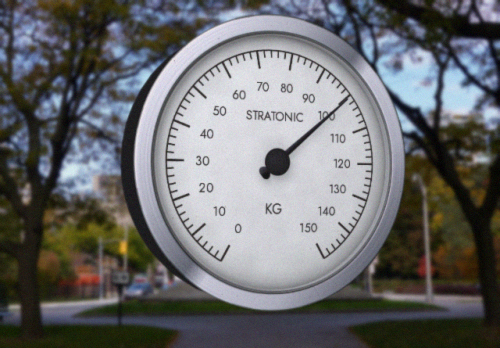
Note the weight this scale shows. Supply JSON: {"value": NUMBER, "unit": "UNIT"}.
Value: {"value": 100, "unit": "kg"}
